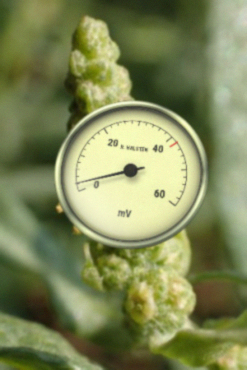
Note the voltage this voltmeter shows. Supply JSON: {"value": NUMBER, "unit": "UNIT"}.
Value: {"value": 2, "unit": "mV"}
